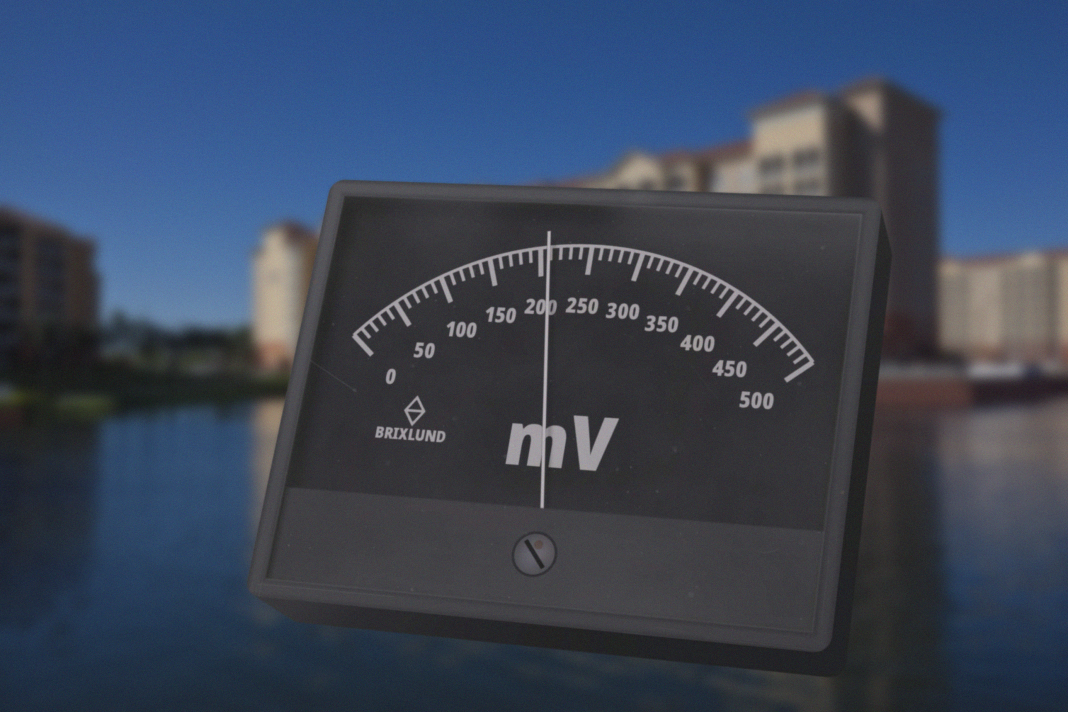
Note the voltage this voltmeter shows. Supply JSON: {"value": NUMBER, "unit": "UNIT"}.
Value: {"value": 210, "unit": "mV"}
